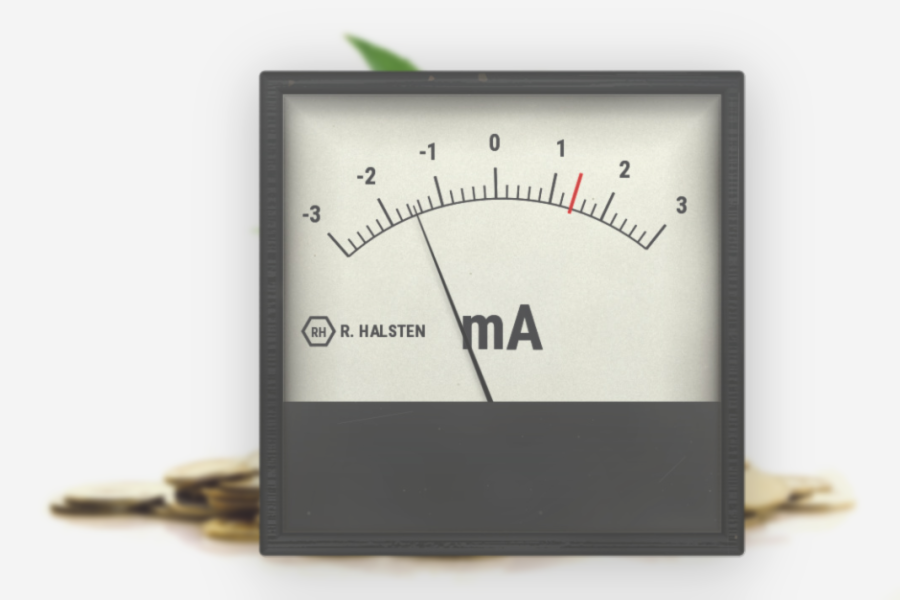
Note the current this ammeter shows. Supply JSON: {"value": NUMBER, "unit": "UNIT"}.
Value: {"value": -1.5, "unit": "mA"}
